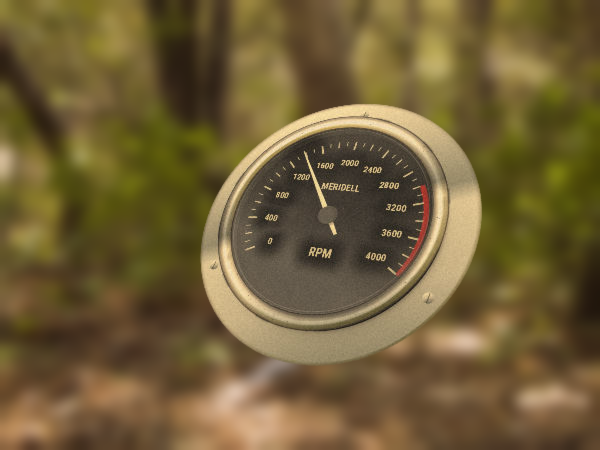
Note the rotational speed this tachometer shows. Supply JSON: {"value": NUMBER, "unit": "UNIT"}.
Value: {"value": 1400, "unit": "rpm"}
